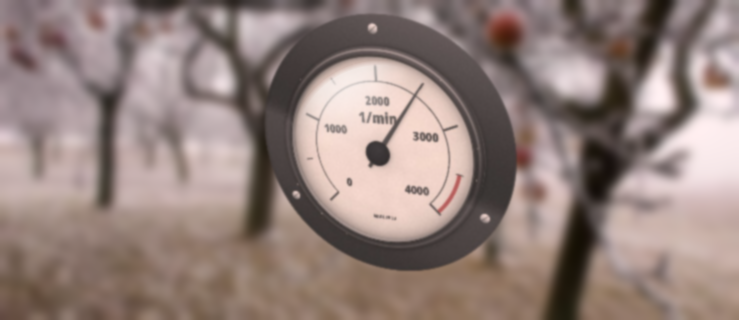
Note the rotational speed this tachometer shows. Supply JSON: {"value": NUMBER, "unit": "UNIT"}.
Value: {"value": 2500, "unit": "rpm"}
